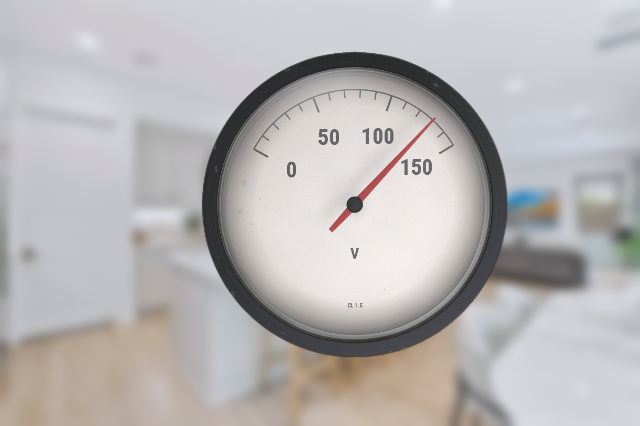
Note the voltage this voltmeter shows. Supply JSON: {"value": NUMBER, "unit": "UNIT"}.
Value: {"value": 130, "unit": "V"}
